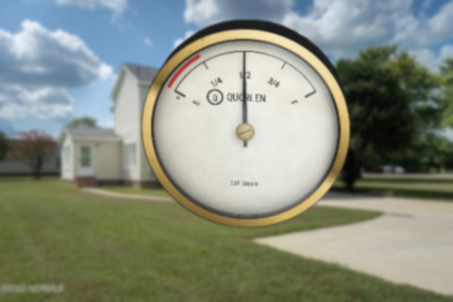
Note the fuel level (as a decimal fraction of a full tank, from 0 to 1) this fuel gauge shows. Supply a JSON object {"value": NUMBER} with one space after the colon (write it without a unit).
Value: {"value": 0.5}
